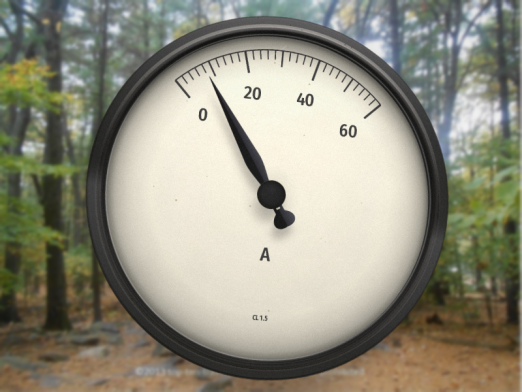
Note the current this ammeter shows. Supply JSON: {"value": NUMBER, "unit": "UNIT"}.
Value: {"value": 8, "unit": "A"}
